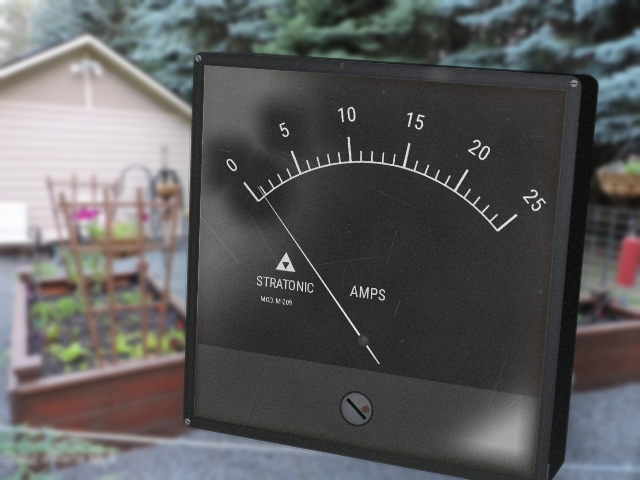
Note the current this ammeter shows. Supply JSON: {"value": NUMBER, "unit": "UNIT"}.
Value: {"value": 1, "unit": "A"}
